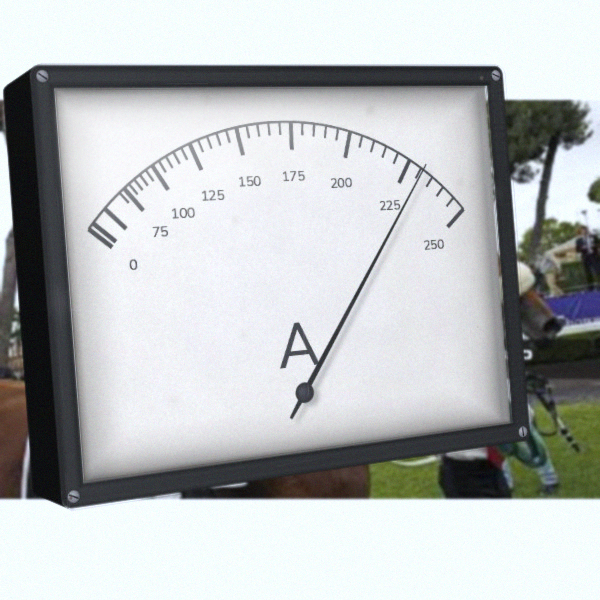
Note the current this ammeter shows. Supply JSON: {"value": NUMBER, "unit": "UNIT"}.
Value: {"value": 230, "unit": "A"}
